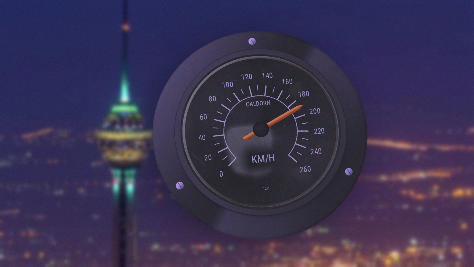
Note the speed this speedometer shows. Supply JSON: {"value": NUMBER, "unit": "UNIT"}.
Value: {"value": 190, "unit": "km/h"}
